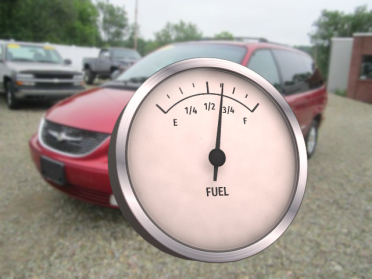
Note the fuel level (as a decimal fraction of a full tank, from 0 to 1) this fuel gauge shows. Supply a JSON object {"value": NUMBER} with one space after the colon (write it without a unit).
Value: {"value": 0.625}
